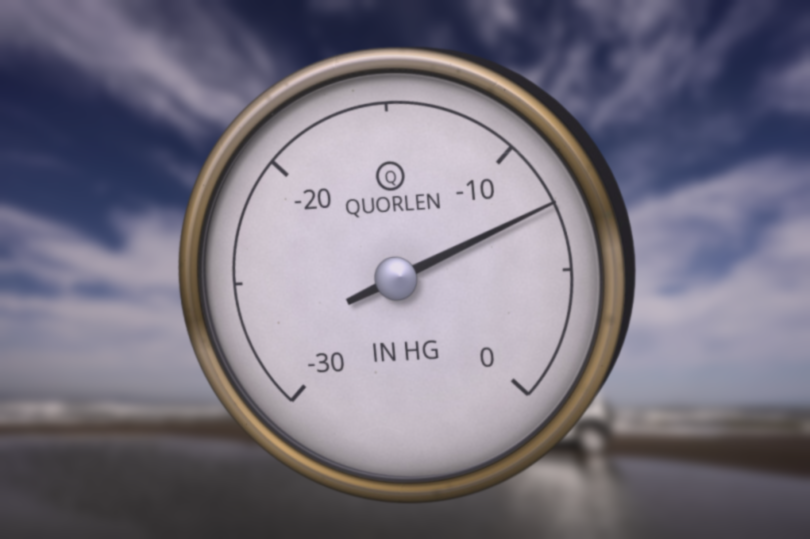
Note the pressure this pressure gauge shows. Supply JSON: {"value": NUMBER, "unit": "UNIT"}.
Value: {"value": -7.5, "unit": "inHg"}
